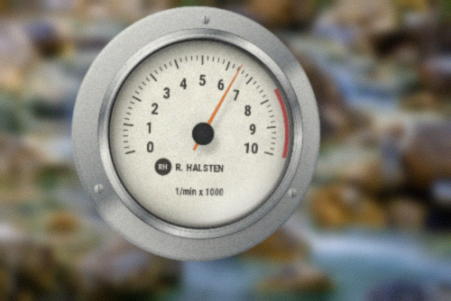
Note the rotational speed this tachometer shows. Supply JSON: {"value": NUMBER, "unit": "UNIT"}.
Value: {"value": 6400, "unit": "rpm"}
